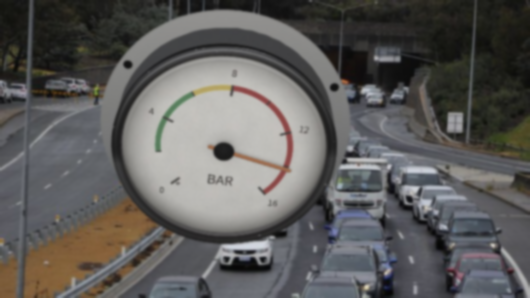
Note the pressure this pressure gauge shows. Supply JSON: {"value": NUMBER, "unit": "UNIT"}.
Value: {"value": 14, "unit": "bar"}
